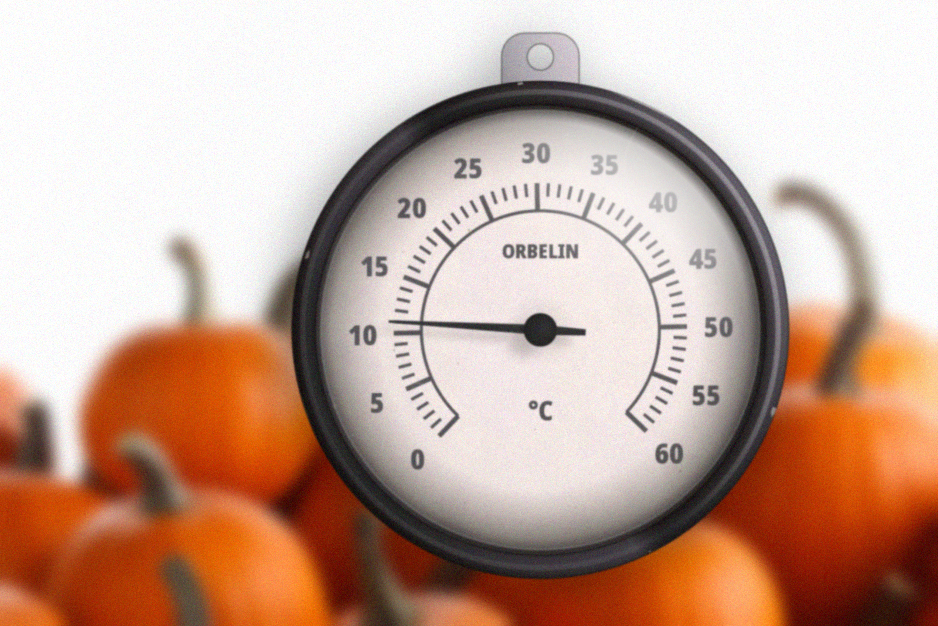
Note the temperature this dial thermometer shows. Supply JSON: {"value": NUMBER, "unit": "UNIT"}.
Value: {"value": 11, "unit": "°C"}
